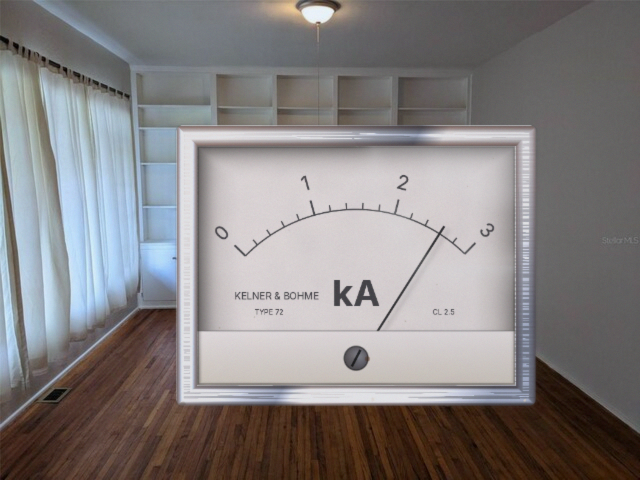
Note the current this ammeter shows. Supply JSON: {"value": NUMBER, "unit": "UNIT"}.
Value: {"value": 2.6, "unit": "kA"}
